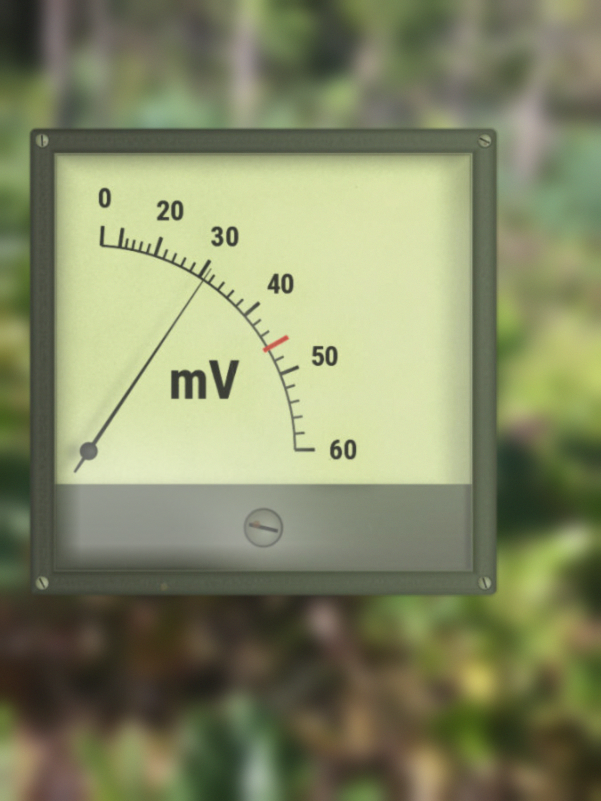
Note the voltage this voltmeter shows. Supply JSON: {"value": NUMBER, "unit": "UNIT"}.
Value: {"value": 31, "unit": "mV"}
